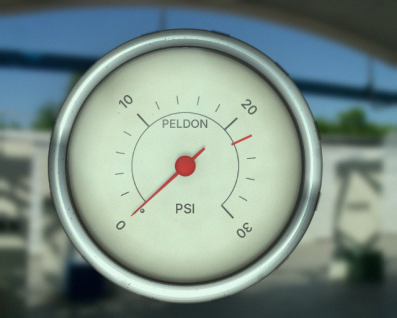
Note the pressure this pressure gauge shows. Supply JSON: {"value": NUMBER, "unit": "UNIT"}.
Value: {"value": 0, "unit": "psi"}
